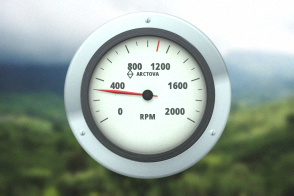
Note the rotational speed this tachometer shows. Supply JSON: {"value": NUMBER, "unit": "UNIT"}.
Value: {"value": 300, "unit": "rpm"}
